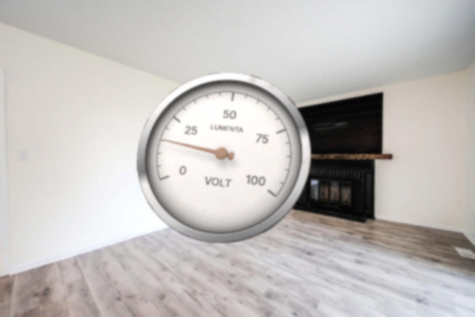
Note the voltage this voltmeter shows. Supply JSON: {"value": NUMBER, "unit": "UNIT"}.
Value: {"value": 15, "unit": "V"}
